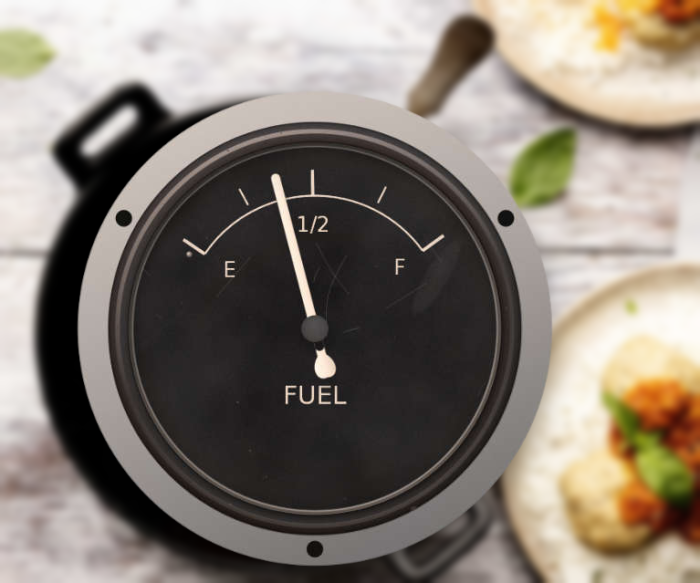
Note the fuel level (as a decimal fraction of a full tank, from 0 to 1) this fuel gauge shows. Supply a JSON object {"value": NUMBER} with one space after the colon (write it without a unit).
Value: {"value": 0.375}
